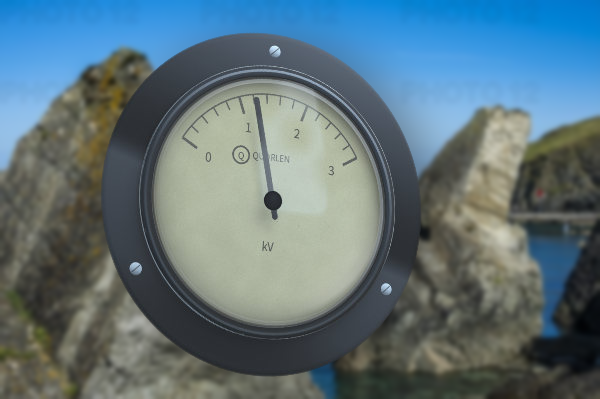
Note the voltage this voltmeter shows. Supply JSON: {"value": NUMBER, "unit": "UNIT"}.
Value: {"value": 1.2, "unit": "kV"}
